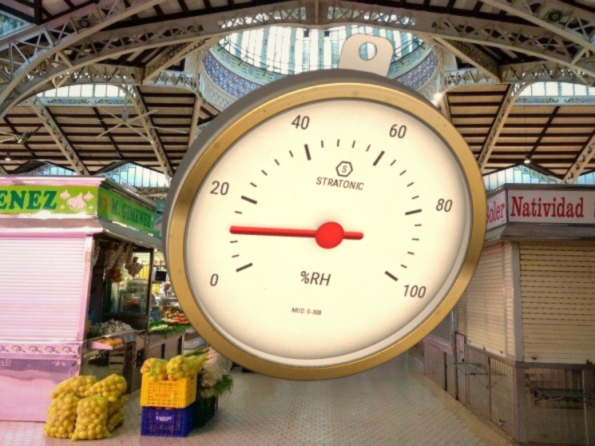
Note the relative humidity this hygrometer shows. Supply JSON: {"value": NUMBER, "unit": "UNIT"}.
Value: {"value": 12, "unit": "%"}
